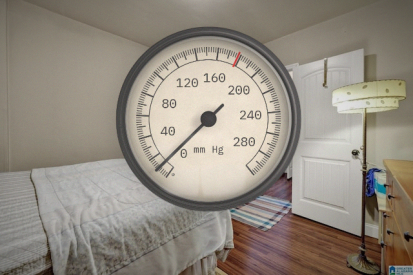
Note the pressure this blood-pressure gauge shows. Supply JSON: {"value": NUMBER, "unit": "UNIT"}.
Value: {"value": 10, "unit": "mmHg"}
